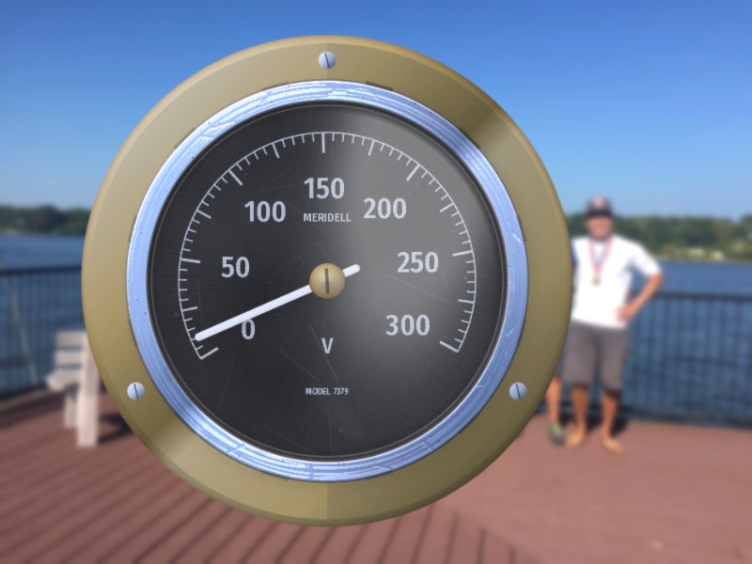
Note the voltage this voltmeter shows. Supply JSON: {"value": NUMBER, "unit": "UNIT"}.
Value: {"value": 10, "unit": "V"}
